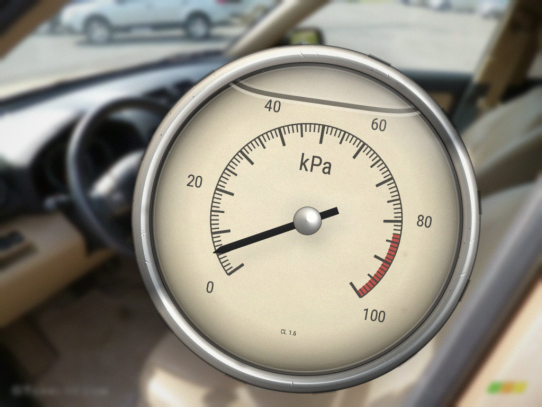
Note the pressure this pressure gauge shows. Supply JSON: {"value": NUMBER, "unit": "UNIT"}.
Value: {"value": 6, "unit": "kPa"}
